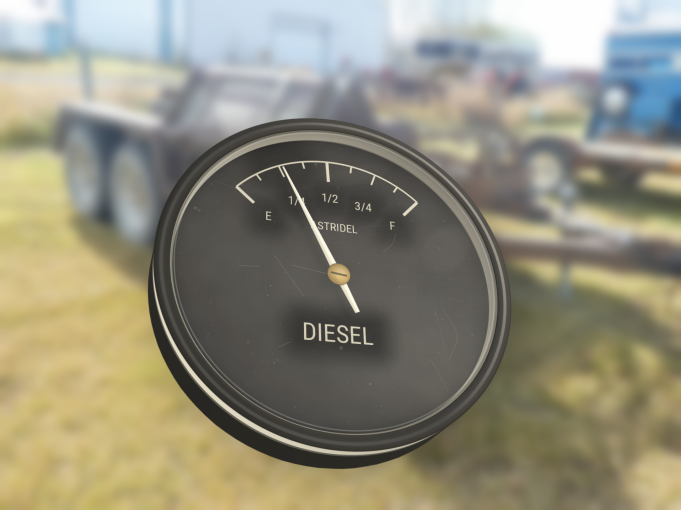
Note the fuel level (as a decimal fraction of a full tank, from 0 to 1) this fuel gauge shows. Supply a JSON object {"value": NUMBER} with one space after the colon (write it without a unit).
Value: {"value": 0.25}
